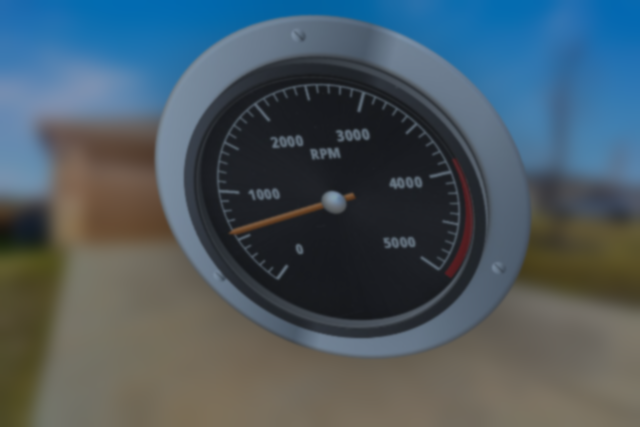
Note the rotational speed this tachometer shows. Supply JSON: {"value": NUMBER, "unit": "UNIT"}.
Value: {"value": 600, "unit": "rpm"}
